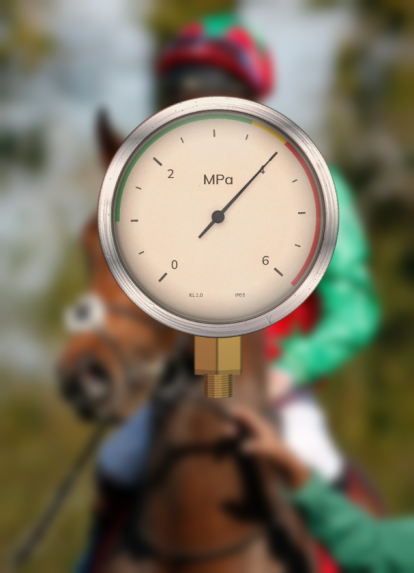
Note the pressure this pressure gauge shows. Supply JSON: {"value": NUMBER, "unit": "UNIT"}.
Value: {"value": 4, "unit": "MPa"}
